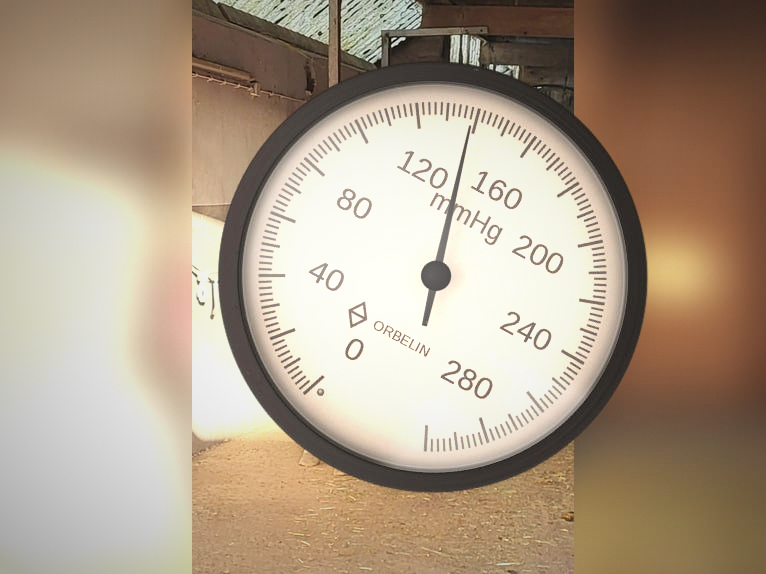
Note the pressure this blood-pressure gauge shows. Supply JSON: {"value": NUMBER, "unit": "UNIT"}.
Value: {"value": 138, "unit": "mmHg"}
